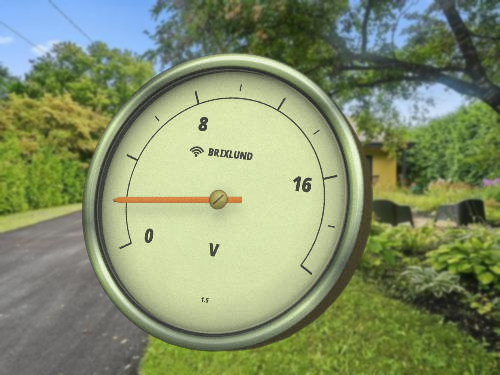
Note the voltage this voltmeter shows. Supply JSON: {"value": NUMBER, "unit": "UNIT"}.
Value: {"value": 2, "unit": "V"}
